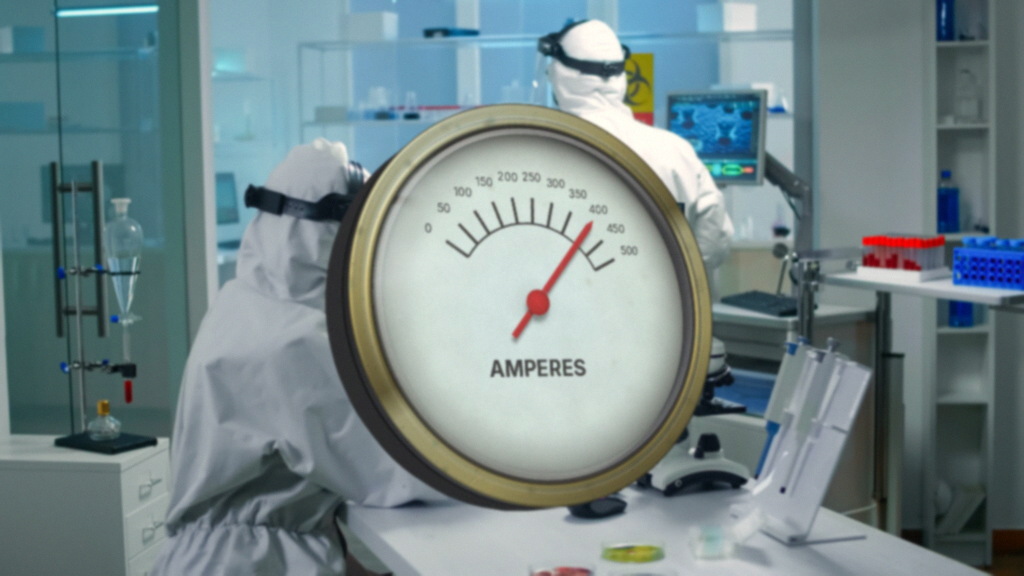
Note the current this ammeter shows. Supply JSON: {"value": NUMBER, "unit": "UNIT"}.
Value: {"value": 400, "unit": "A"}
